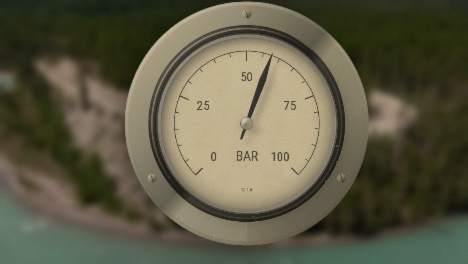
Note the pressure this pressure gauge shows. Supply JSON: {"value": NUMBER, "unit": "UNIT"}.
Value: {"value": 57.5, "unit": "bar"}
